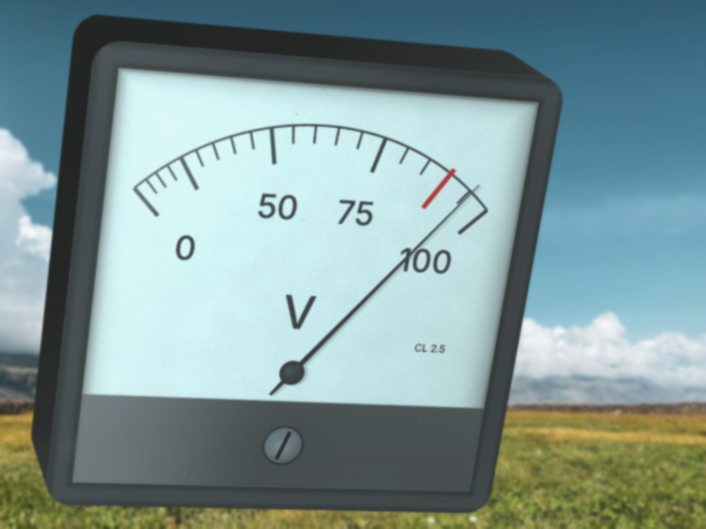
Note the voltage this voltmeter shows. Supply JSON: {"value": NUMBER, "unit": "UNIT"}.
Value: {"value": 95, "unit": "V"}
